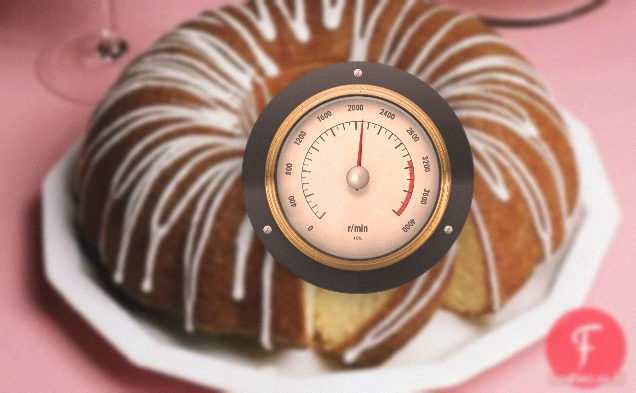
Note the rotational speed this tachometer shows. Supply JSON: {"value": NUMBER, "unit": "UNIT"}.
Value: {"value": 2100, "unit": "rpm"}
